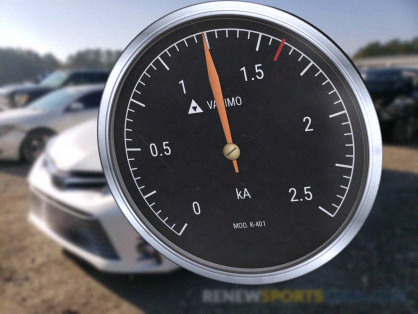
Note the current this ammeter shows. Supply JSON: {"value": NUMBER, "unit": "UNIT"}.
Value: {"value": 1.25, "unit": "kA"}
